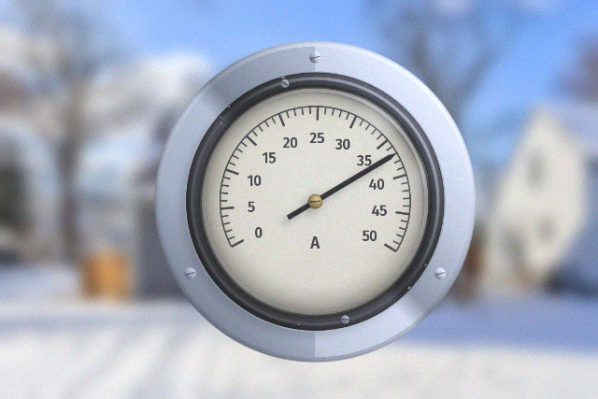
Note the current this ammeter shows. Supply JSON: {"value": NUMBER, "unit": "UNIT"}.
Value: {"value": 37, "unit": "A"}
